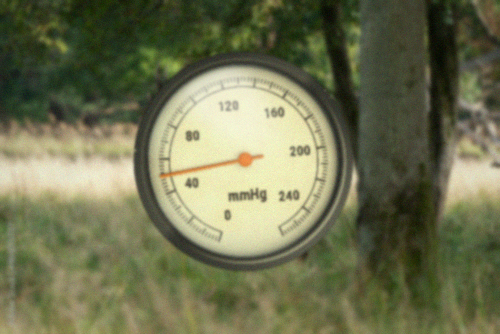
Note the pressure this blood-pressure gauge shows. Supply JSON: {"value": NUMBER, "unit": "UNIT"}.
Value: {"value": 50, "unit": "mmHg"}
